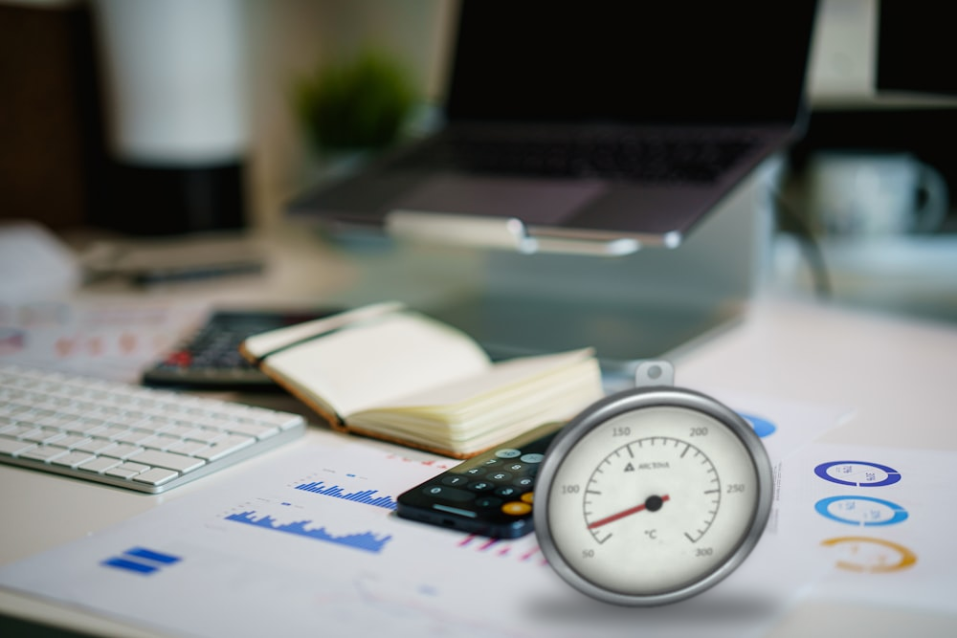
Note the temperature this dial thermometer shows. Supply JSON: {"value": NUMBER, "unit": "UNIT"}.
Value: {"value": 70, "unit": "°C"}
